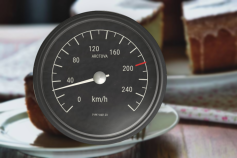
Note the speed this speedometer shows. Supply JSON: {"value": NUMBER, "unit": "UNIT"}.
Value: {"value": 30, "unit": "km/h"}
